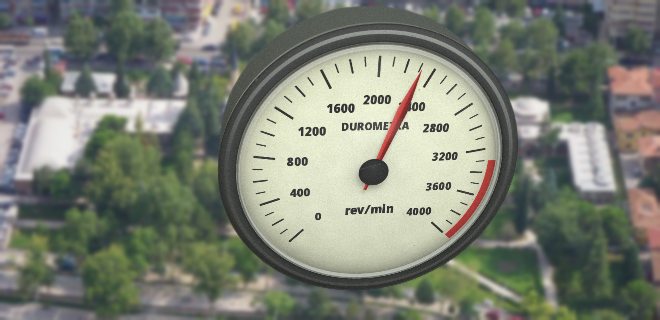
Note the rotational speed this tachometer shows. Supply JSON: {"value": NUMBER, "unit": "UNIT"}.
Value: {"value": 2300, "unit": "rpm"}
